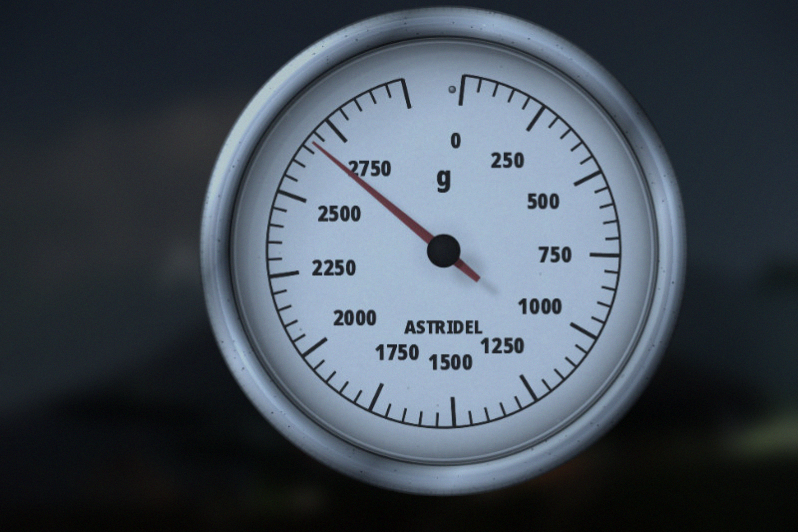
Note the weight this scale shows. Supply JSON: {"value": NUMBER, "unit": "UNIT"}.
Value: {"value": 2675, "unit": "g"}
